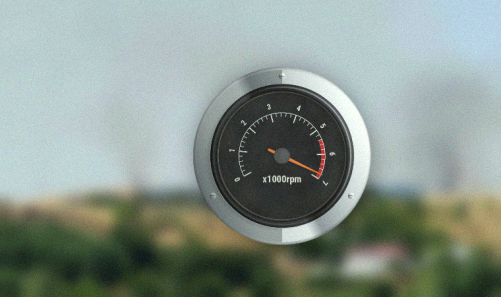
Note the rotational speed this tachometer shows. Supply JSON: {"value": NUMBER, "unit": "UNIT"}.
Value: {"value": 6800, "unit": "rpm"}
